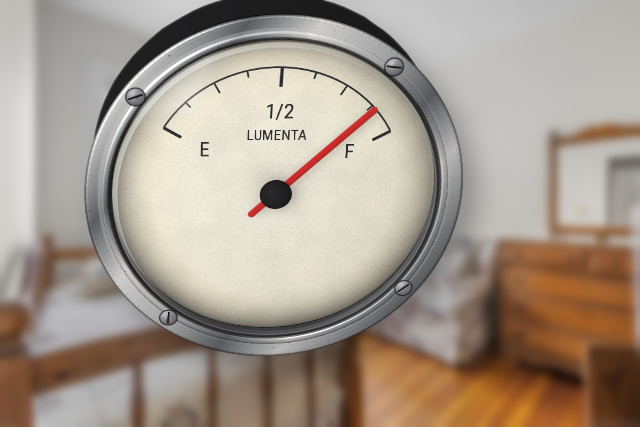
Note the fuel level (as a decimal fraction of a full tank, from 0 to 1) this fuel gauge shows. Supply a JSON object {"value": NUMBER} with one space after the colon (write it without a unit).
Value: {"value": 0.875}
